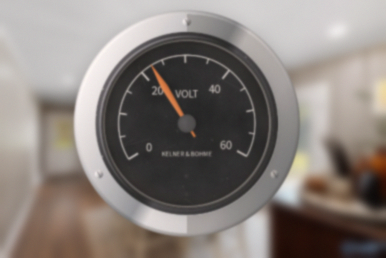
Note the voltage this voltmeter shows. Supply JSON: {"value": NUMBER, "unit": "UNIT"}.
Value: {"value": 22.5, "unit": "V"}
